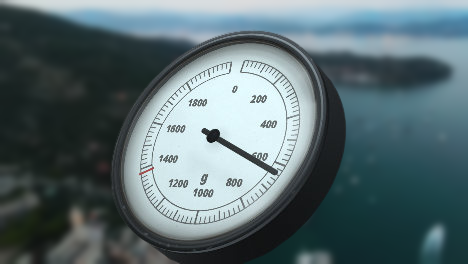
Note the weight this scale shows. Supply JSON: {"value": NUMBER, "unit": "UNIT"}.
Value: {"value": 640, "unit": "g"}
